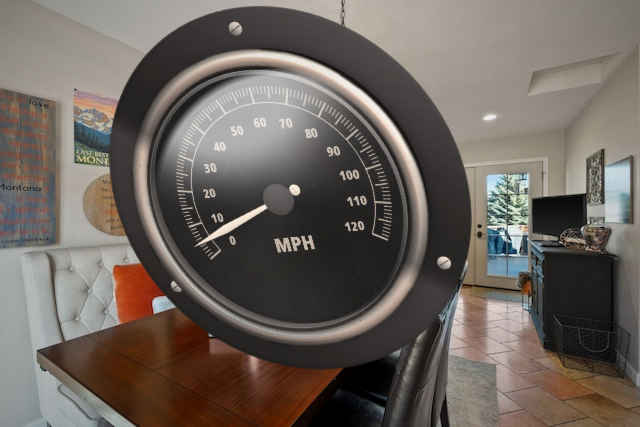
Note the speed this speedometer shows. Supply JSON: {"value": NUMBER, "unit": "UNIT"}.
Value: {"value": 5, "unit": "mph"}
